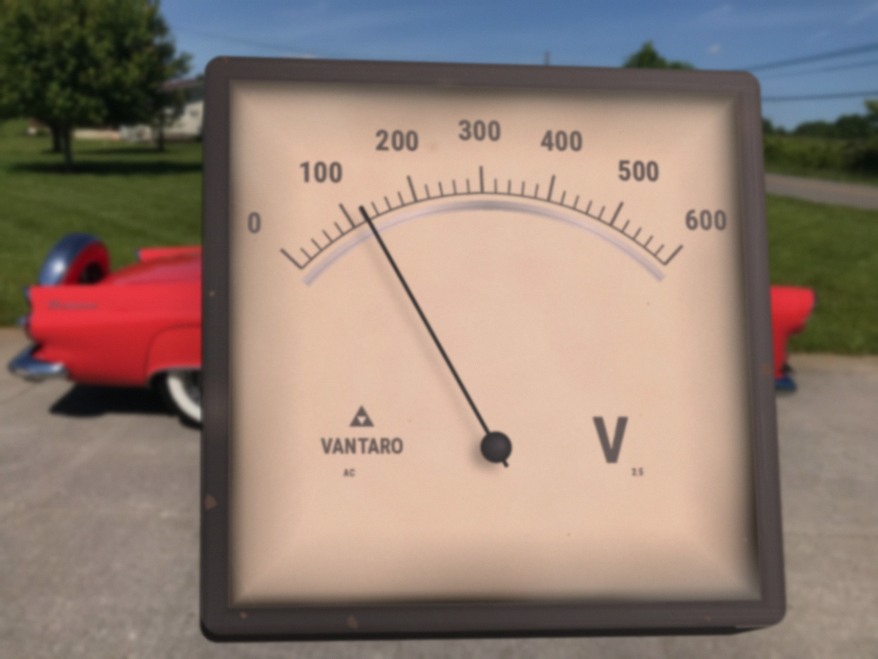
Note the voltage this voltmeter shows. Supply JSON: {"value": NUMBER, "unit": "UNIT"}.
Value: {"value": 120, "unit": "V"}
